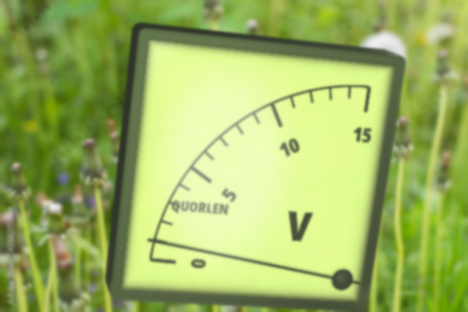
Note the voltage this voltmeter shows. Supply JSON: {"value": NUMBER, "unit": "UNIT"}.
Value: {"value": 1, "unit": "V"}
